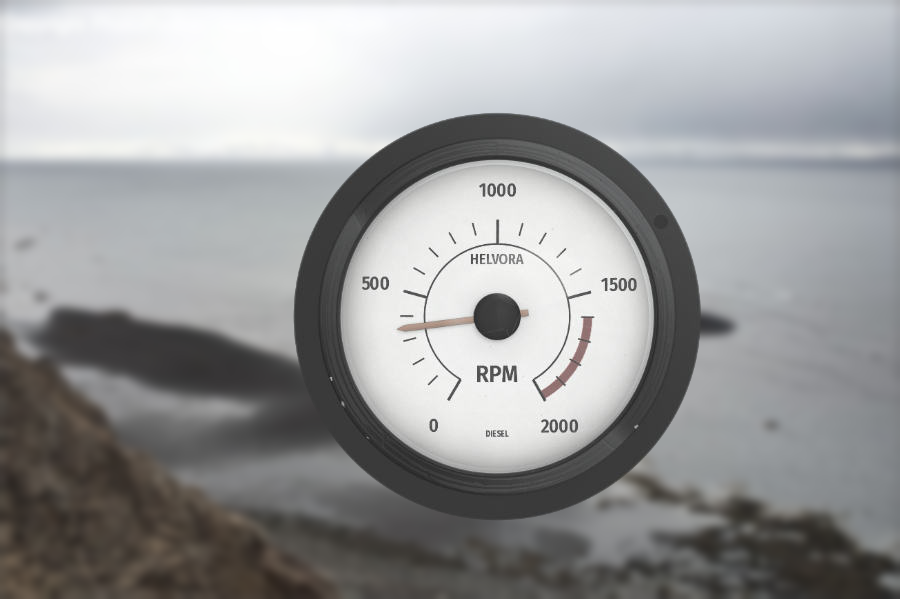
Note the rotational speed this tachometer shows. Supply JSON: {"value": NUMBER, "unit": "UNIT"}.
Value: {"value": 350, "unit": "rpm"}
